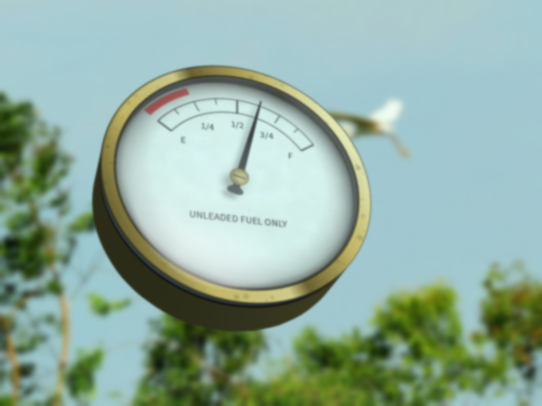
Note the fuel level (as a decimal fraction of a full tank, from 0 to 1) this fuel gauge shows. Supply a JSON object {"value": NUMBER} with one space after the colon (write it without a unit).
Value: {"value": 0.625}
